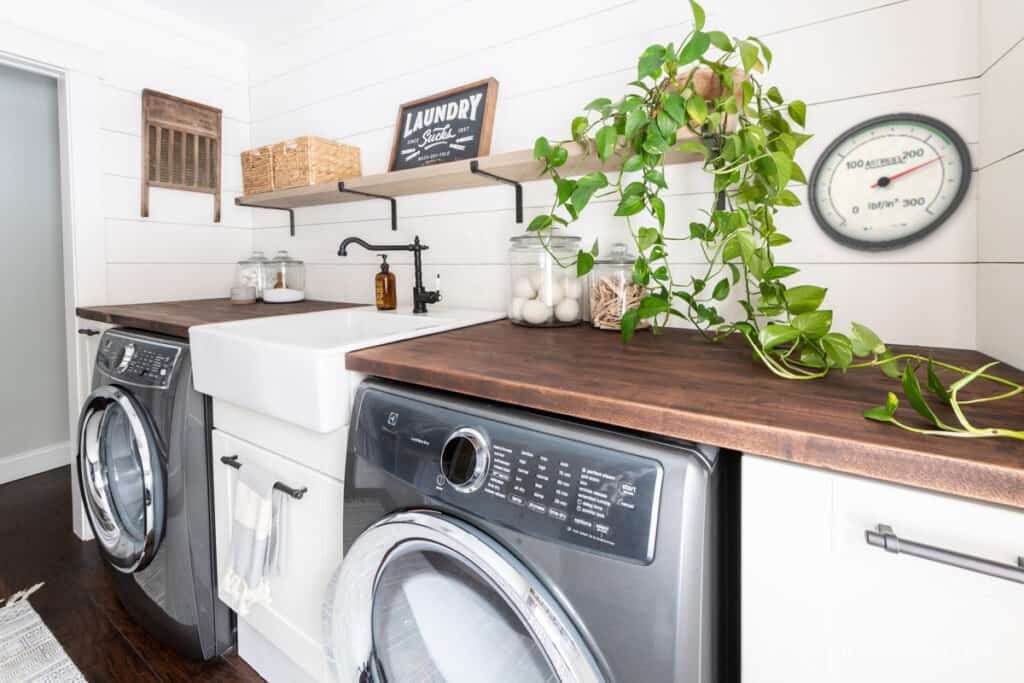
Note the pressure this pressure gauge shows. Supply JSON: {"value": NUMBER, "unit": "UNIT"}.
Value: {"value": 230, "unit": "psi"}
